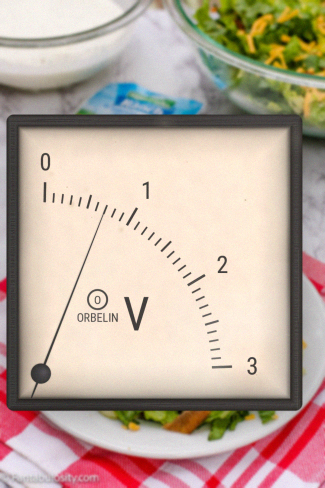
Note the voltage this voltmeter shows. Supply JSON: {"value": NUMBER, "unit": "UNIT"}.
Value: {"value": 0.7, "unit": "V"}
